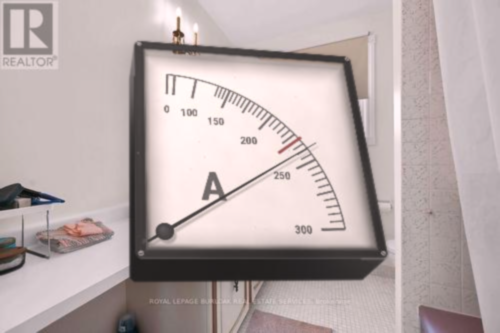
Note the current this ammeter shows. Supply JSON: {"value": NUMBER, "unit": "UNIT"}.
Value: {"value": 240, "unit": "A"}
